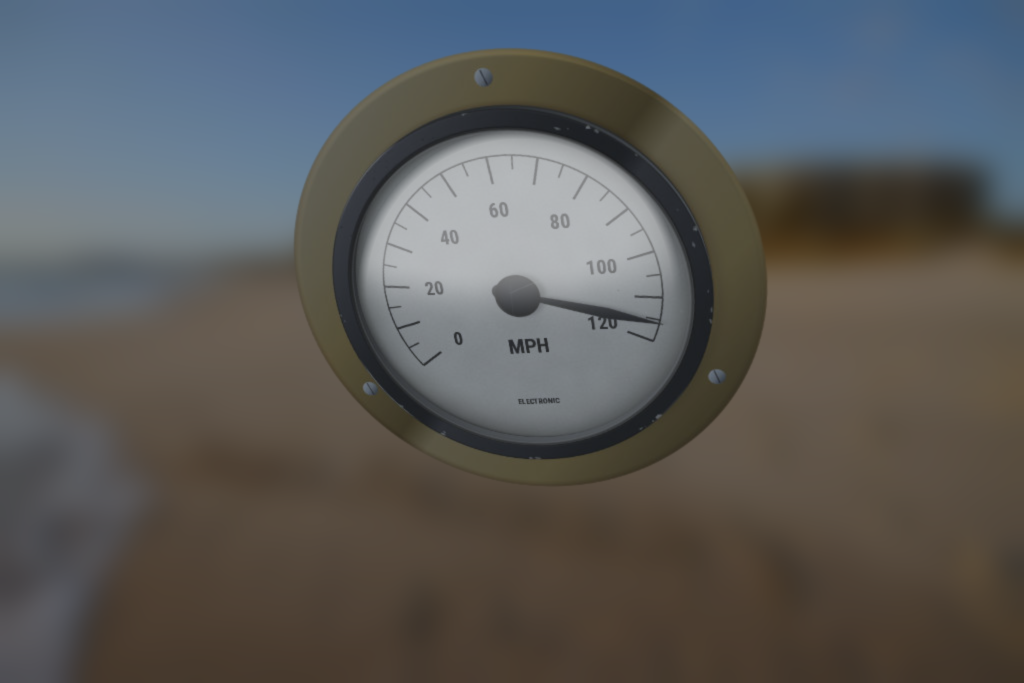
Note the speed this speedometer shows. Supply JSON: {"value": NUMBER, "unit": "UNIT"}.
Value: {"value": 115, "unit": "mph"}
